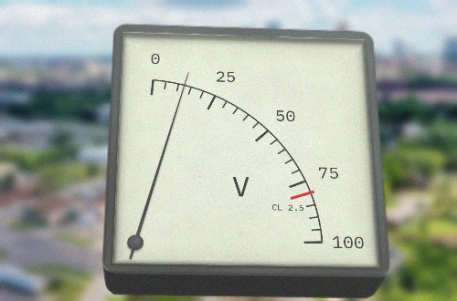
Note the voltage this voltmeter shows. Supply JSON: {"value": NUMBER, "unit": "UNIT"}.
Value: {"value": 12.5, "unit": "V"}
